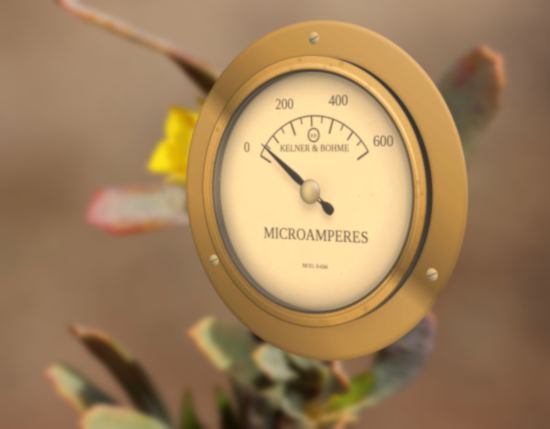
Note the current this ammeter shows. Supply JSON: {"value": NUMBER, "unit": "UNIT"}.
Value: {"value": 50, "unit": "µA"}
